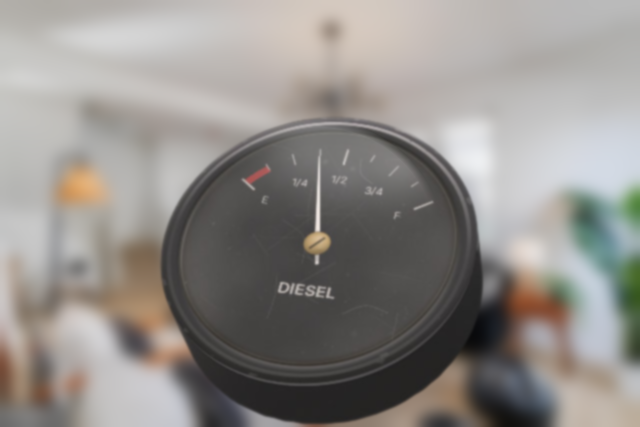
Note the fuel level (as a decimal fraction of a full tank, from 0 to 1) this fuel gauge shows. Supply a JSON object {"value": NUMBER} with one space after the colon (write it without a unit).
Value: {"value": 0.375}
